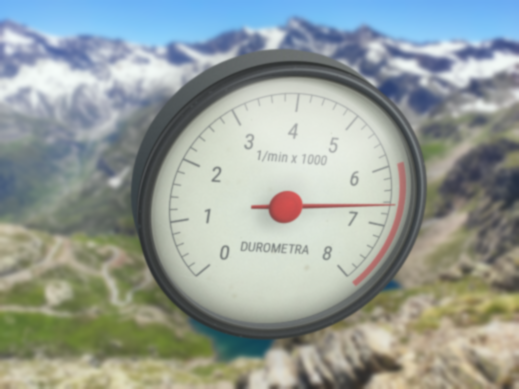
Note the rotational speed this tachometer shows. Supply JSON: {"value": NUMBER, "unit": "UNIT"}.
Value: {"value": 6600, "unit": "rpm"}
